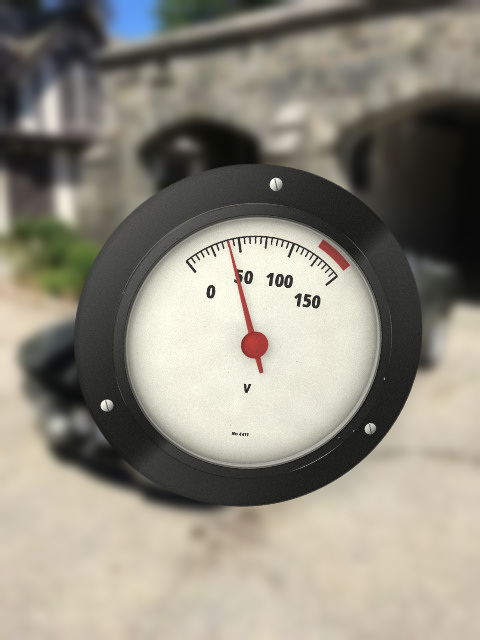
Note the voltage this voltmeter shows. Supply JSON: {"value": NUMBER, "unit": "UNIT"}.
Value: {"value": 40, "unit": "V"}
